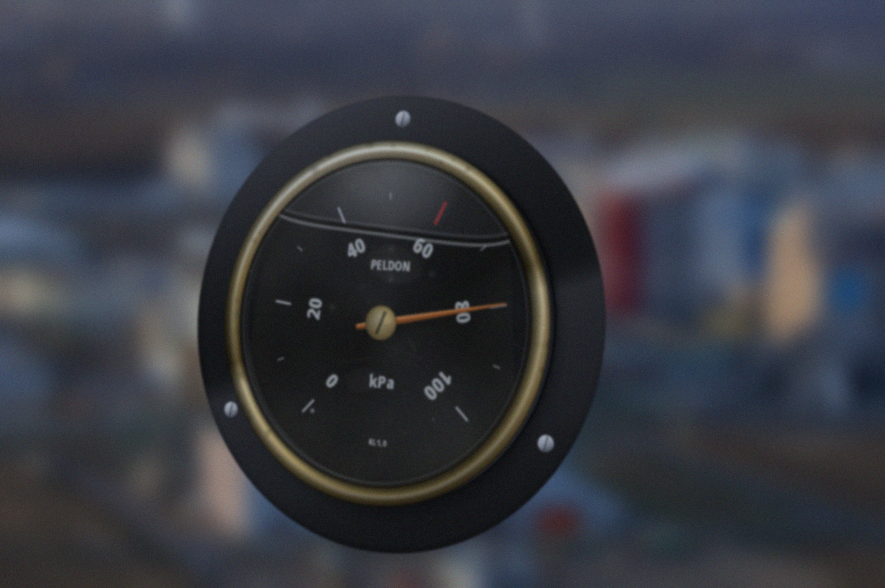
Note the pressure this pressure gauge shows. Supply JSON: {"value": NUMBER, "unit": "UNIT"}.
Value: {"value": 80, "unit": "kPa"}
